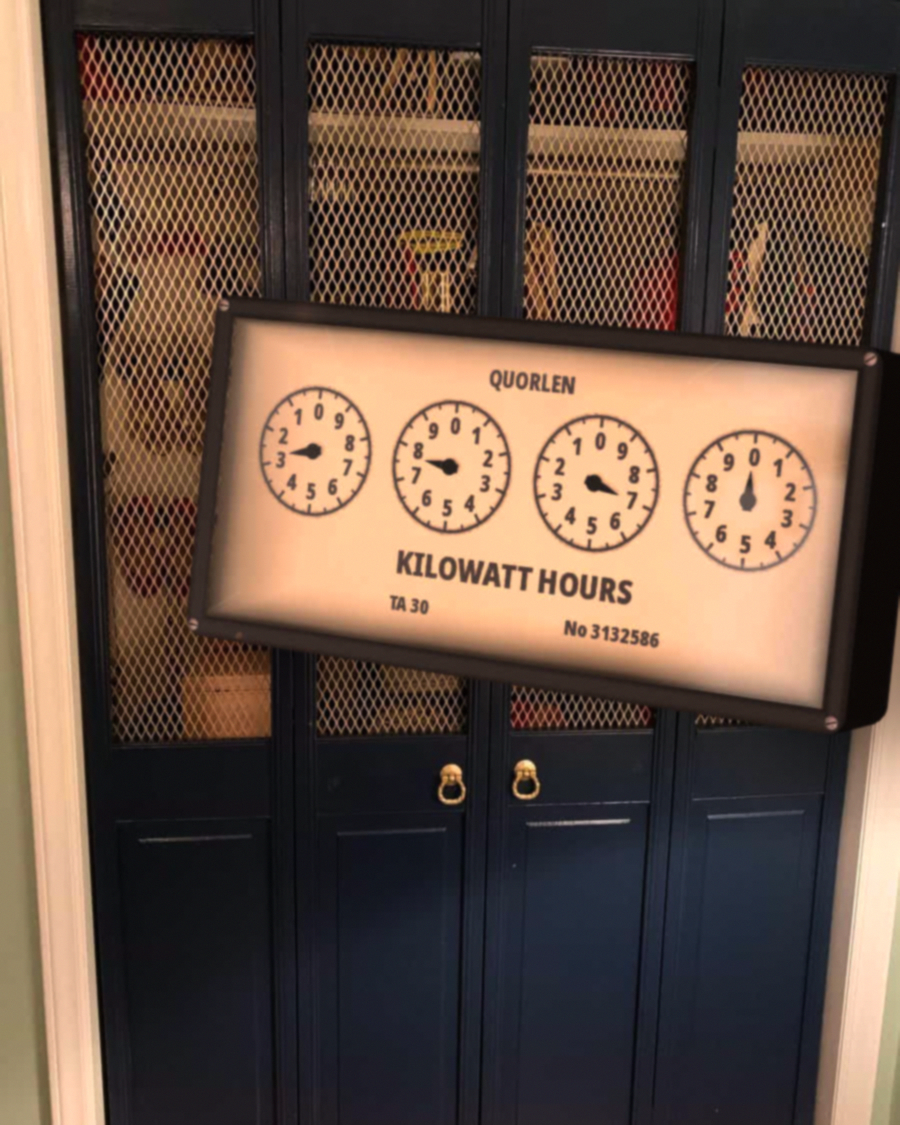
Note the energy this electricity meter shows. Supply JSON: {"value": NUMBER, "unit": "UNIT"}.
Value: {"value": 2770, "unit": "kWh"}
